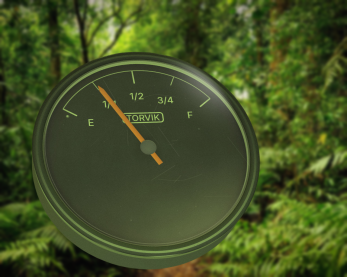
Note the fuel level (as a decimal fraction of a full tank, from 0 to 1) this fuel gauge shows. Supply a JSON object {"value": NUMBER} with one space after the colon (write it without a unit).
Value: {"value": 0.25}
